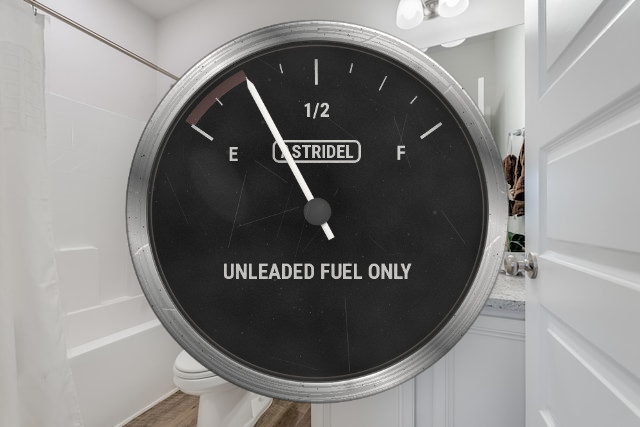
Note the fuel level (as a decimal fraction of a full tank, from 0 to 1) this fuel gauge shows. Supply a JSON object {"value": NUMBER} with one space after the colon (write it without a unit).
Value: {"value": 0.25}
